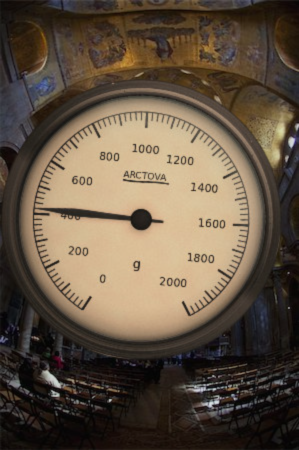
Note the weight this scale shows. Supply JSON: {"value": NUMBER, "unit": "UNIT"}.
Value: {"value": 420, "unit": "g"}
